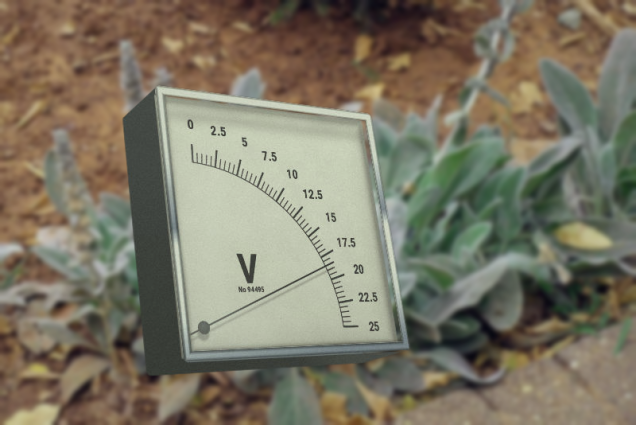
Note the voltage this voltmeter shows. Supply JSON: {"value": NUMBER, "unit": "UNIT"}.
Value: {"value": 18.5, "unit": "V"}
